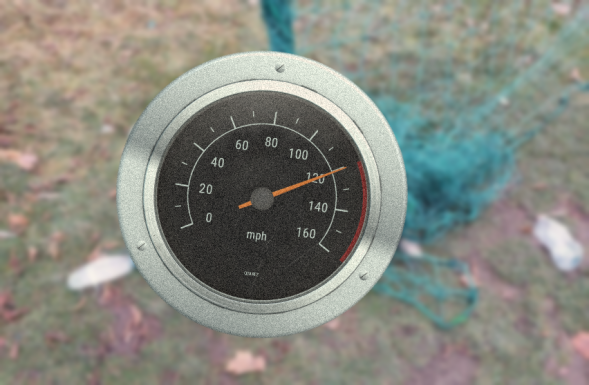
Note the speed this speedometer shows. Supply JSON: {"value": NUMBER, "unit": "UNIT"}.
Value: {"value": 120, "unit": "mph"}
